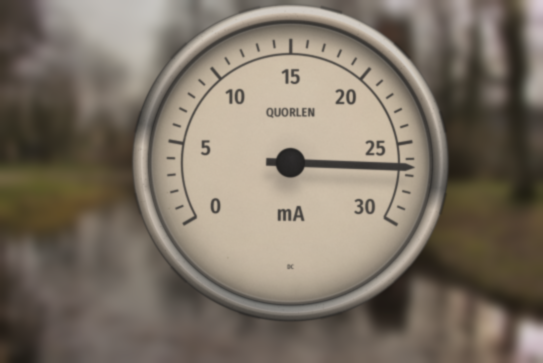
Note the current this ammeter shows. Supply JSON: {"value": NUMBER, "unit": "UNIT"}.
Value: {"value": 26.5, "unit": "mA"}
